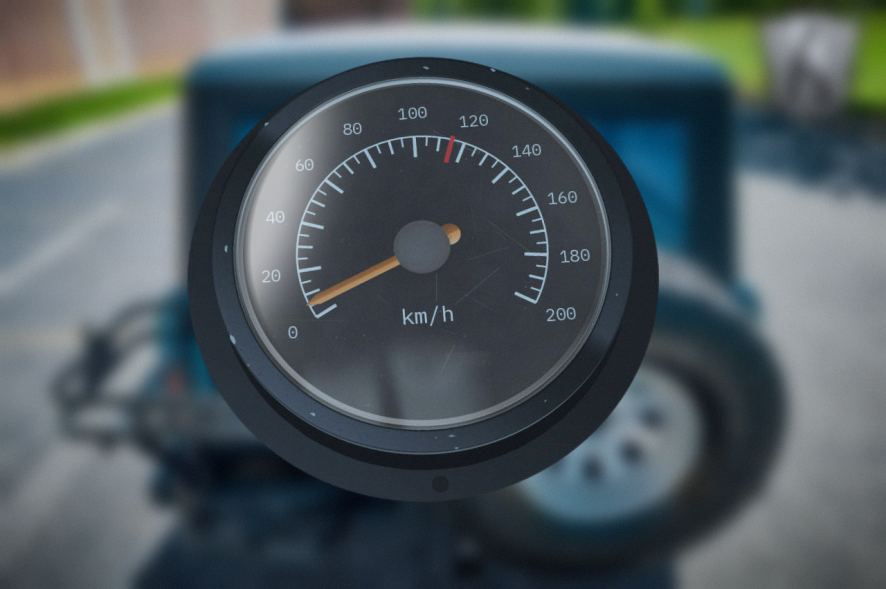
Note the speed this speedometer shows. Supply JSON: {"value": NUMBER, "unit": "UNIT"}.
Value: {"value": 5, "unit": "km/h"}
